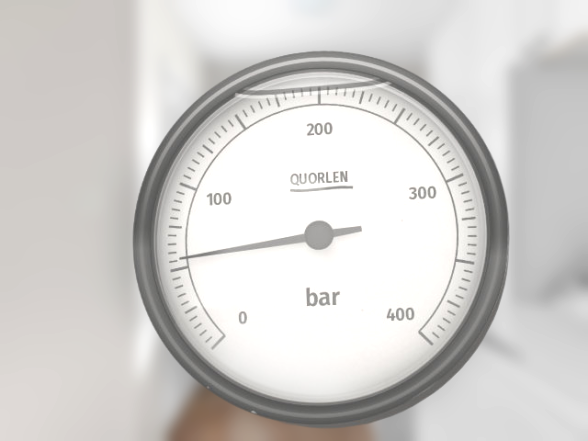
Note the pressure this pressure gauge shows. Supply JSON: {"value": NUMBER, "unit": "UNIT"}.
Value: {"value": 55, "unit": "bar"}
